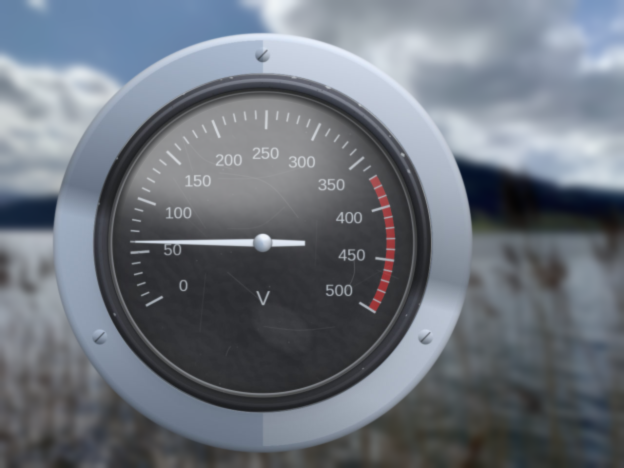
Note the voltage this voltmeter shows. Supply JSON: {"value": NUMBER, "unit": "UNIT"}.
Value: {"value": 60, "unit": "V"}
